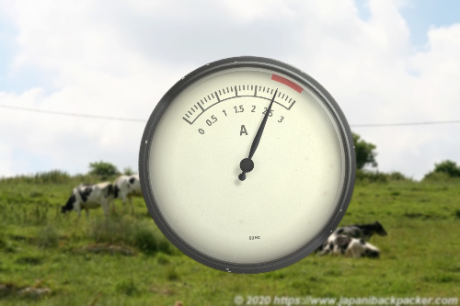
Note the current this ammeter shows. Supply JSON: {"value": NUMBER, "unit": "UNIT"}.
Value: {"value": 2.5, "unit": "A"}
